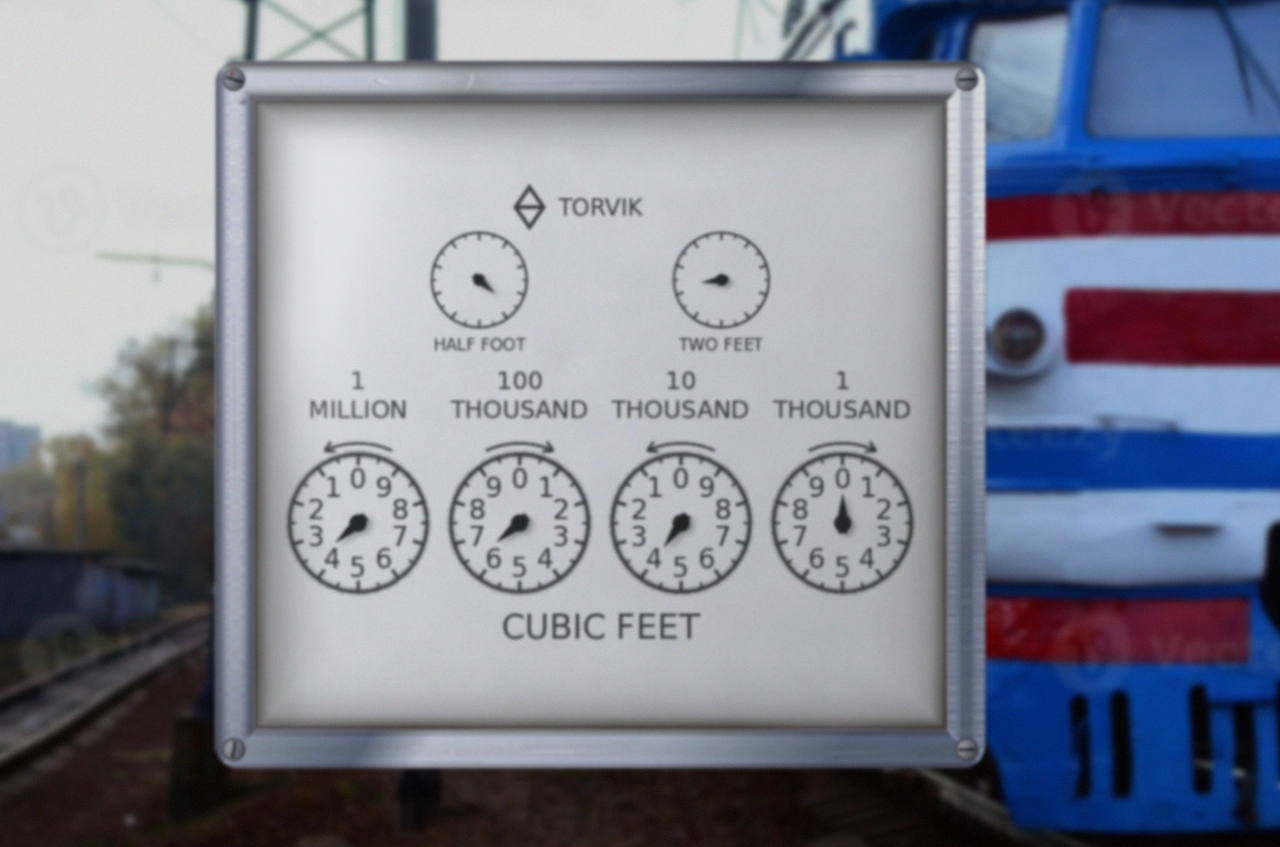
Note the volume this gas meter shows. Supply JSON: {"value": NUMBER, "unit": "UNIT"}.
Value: {"value": 364000, "unit": "ft³"}
